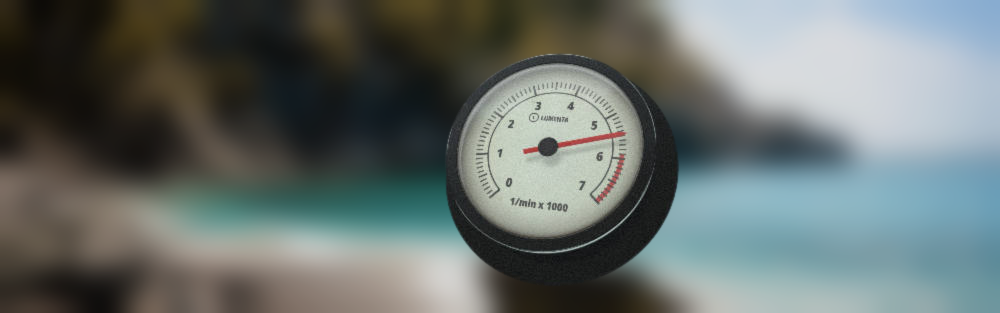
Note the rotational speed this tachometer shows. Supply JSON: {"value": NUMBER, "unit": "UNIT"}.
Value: {"value": 5500, "unit": "rpm"}
